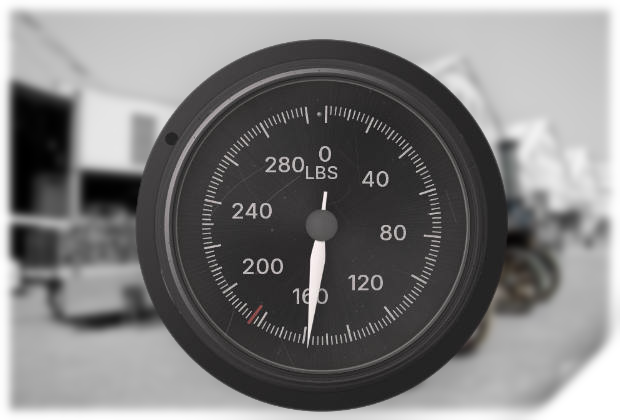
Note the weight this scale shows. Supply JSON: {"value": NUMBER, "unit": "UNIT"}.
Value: {"value": 158, "unit": "lb"}
